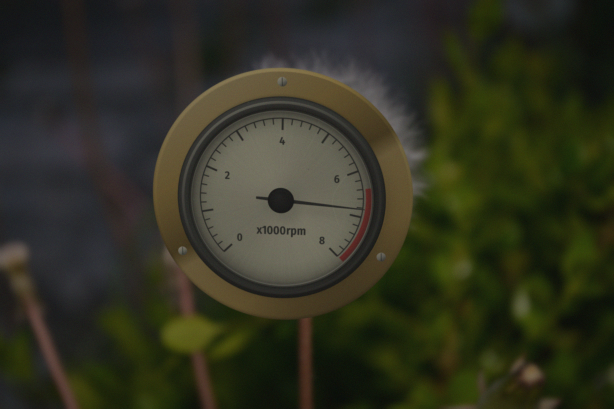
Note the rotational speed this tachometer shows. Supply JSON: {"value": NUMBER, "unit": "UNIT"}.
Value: {"value": 6800, "unit": "rpm"}
